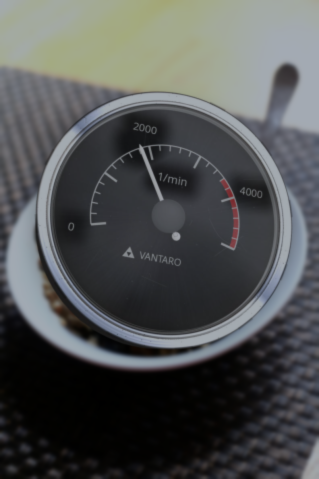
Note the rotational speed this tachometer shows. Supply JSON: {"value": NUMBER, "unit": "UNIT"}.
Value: {"value": 1800, "unit": "rpm"}
